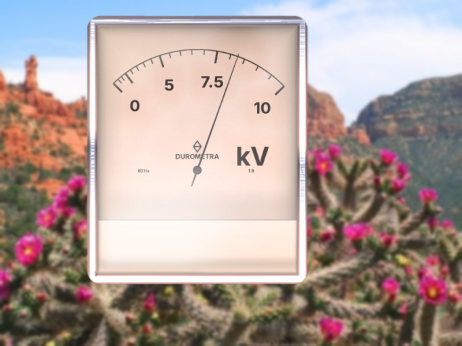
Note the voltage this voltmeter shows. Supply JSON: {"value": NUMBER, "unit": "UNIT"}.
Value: {"value": 8.25, "unit": "kV"}
